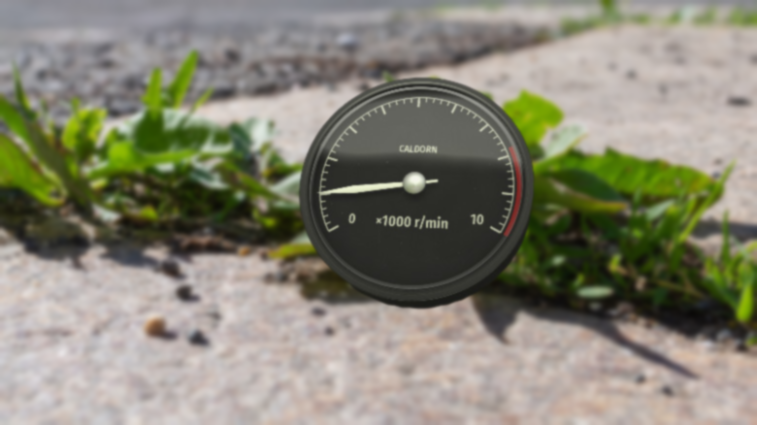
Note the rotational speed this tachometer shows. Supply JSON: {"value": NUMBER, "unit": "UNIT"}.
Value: {"value": 1000, "unit": "rpm"}
